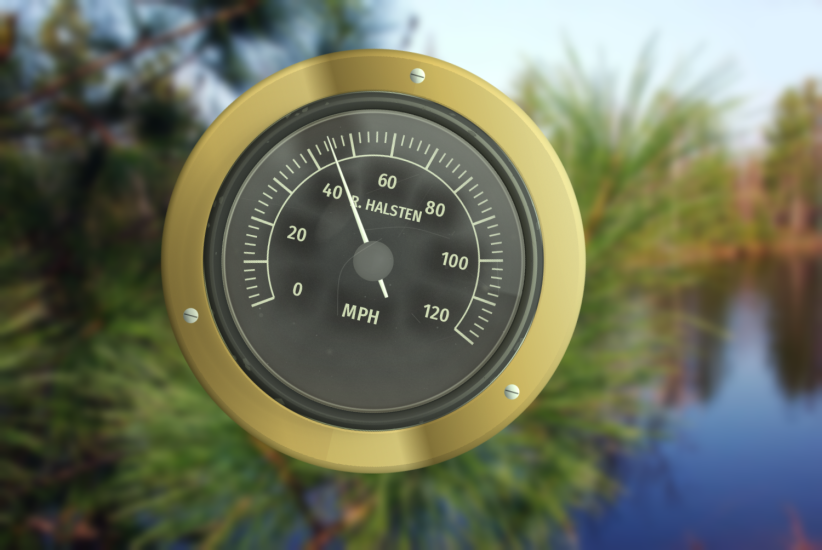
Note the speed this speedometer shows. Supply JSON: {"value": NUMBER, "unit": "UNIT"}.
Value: {"value": 45, "unit": "mph"}
